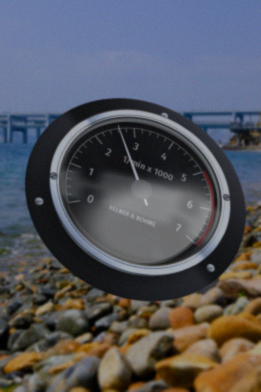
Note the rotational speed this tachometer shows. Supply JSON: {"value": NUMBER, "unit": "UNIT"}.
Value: {"value": 2600, "unit": "rpm"}
